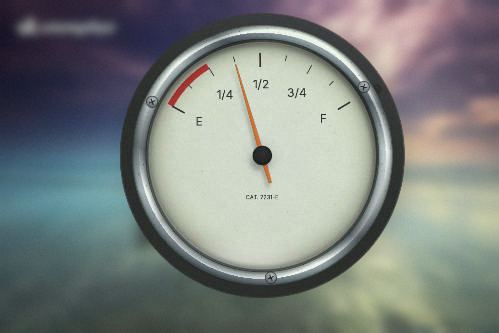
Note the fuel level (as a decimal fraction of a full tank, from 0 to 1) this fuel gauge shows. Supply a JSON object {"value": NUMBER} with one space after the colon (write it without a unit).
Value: {"value": 0.375}
